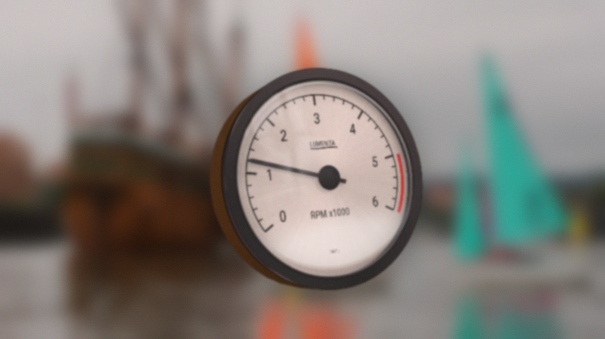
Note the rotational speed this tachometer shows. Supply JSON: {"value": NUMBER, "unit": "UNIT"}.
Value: {"value": 1200, "unit": "rpm"}
